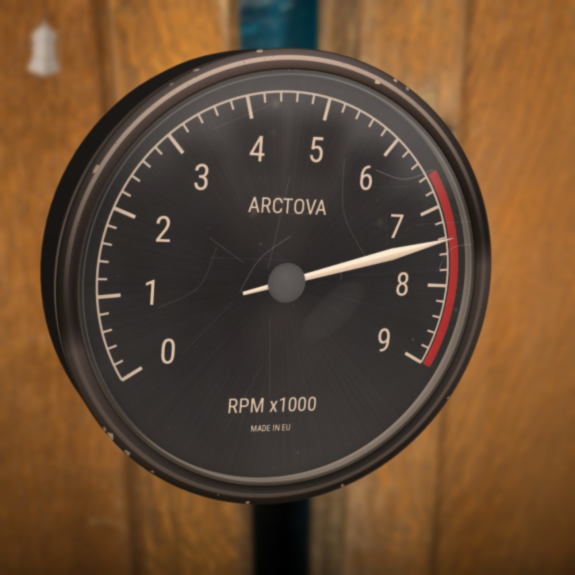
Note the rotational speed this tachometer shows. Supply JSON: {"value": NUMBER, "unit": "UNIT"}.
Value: {"value": 7400, "unit": "rpm"}
